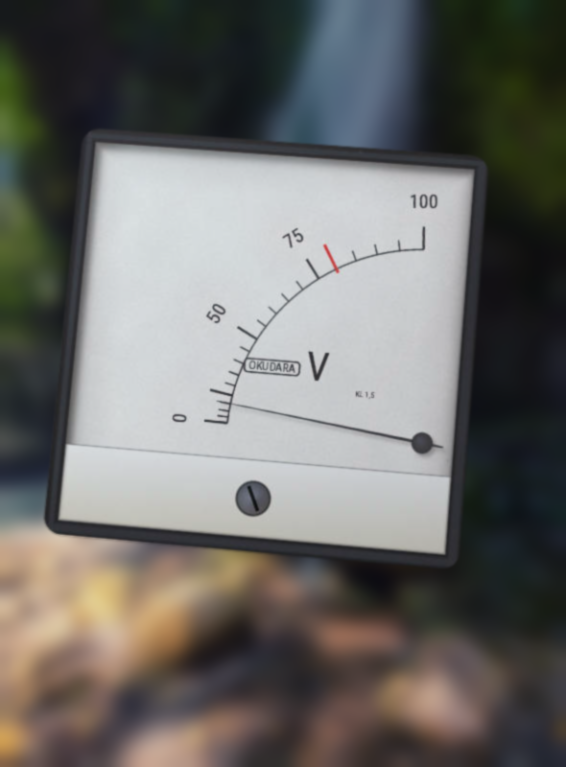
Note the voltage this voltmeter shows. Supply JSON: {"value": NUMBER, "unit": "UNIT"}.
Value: {"value": 20, "unit": "V"}
